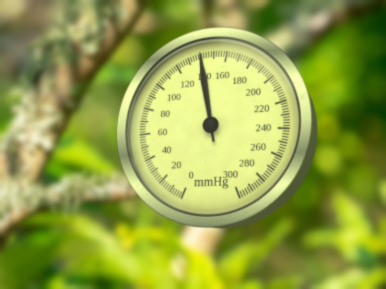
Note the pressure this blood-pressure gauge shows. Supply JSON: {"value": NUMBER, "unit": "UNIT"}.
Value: {"value": 140, "unit": "mmHg"}
